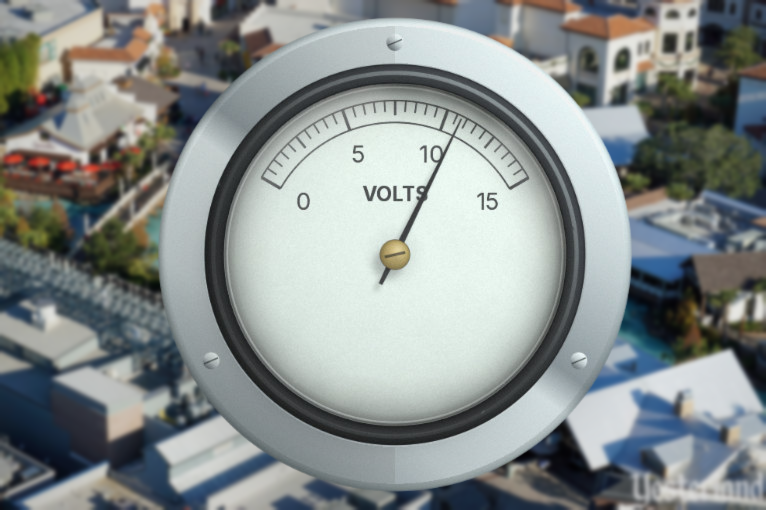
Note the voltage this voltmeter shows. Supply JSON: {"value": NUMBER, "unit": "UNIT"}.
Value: {"value": 10.75, "unit": "V"}
